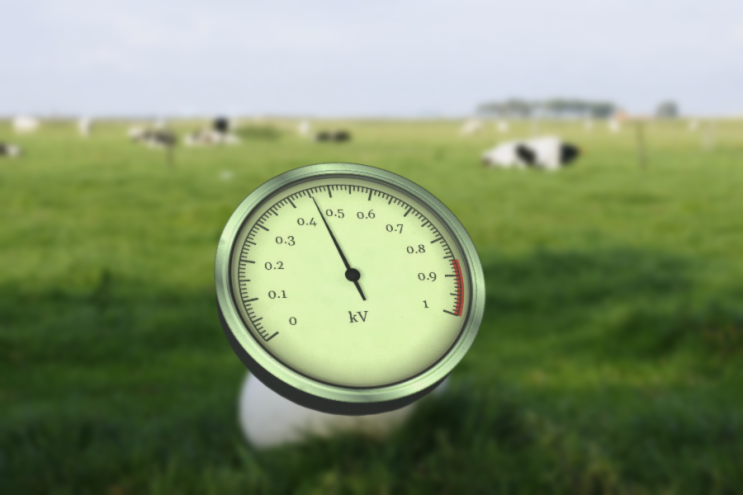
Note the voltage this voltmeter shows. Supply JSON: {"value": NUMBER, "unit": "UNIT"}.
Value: {"value": 0.45, "unit": "kV"}
